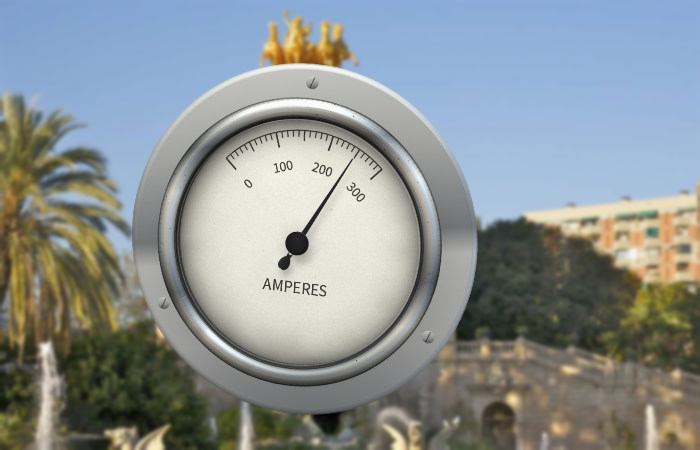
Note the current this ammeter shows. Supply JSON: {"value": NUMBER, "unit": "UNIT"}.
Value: {"value": 250, "unit": "A"}
